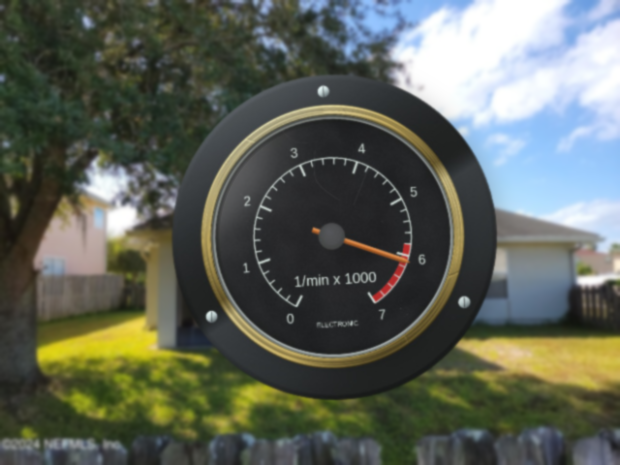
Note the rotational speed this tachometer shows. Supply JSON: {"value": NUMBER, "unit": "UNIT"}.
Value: {"value": 6100, "unit": "rpm"}
